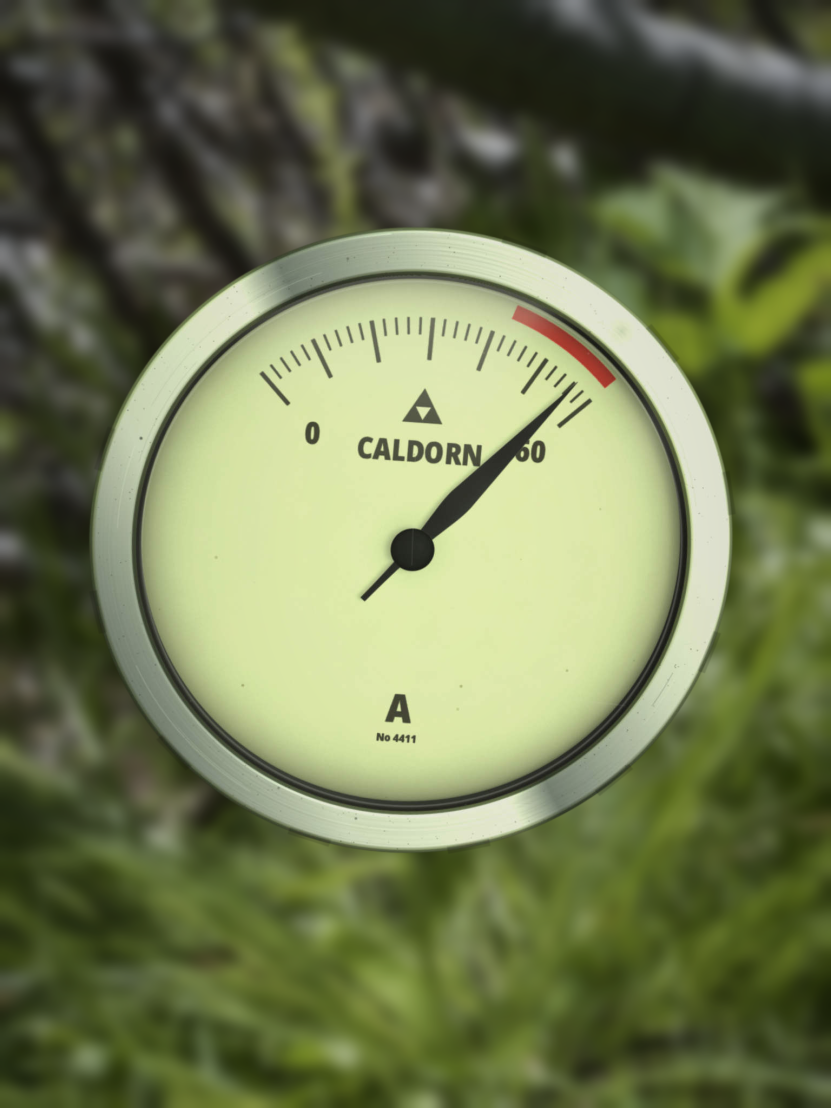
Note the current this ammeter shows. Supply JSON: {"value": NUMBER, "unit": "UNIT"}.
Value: {"value": 56, "unit": "A"}
